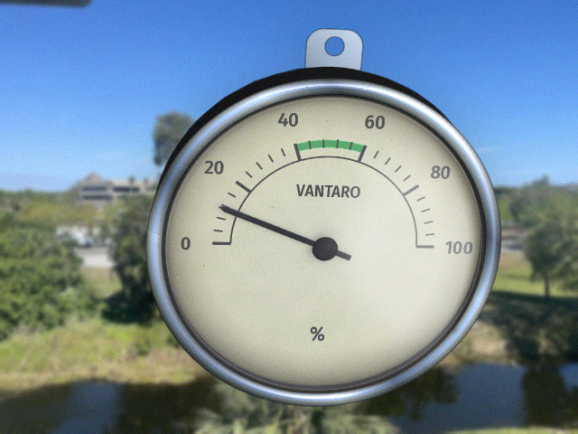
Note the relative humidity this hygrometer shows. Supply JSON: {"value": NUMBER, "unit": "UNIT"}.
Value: {"value": 12, "unit": "%"}
